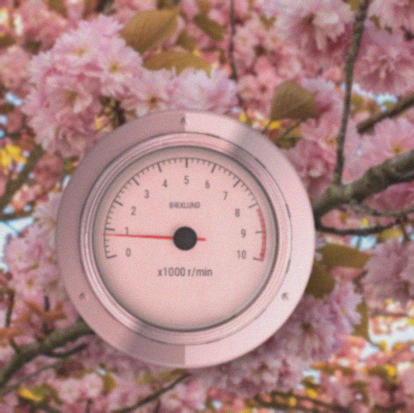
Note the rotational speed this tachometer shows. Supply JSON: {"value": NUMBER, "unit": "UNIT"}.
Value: {"value": 800, "unit": "rpm"}
